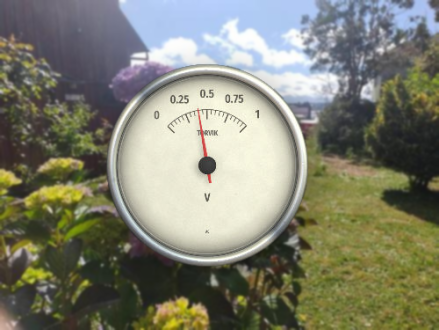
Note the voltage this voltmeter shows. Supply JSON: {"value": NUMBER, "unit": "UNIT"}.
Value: {"value": 0.4, "unit": "V"}
